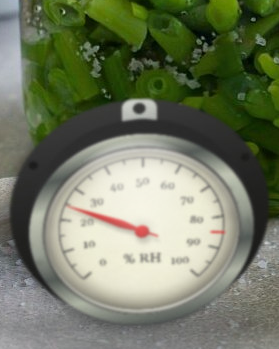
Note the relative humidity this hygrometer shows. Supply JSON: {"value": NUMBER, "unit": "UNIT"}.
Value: {"value": 25, "unit": "%"}
